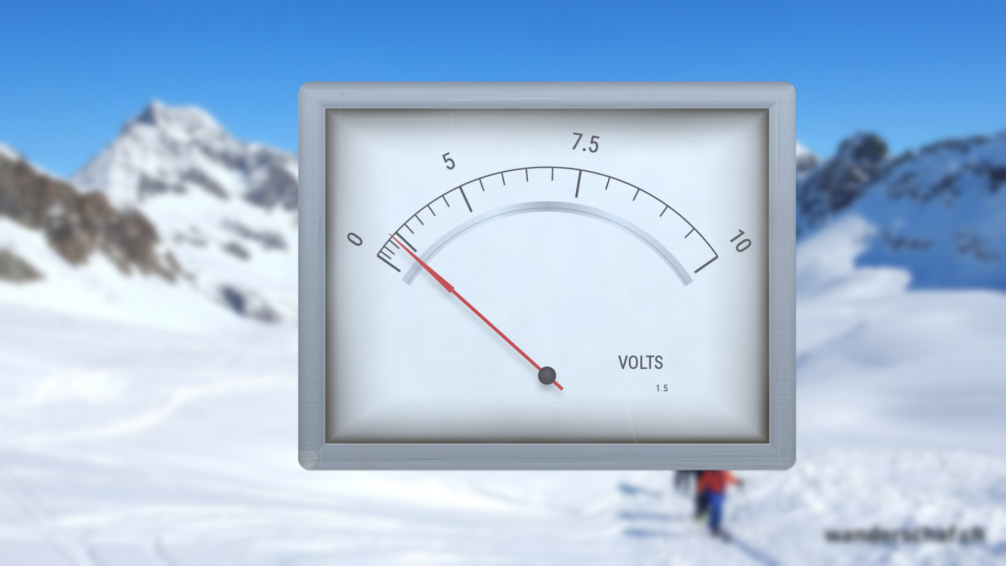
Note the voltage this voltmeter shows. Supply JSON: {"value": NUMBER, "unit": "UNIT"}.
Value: {"value": 2.25, "unit": "V"}
